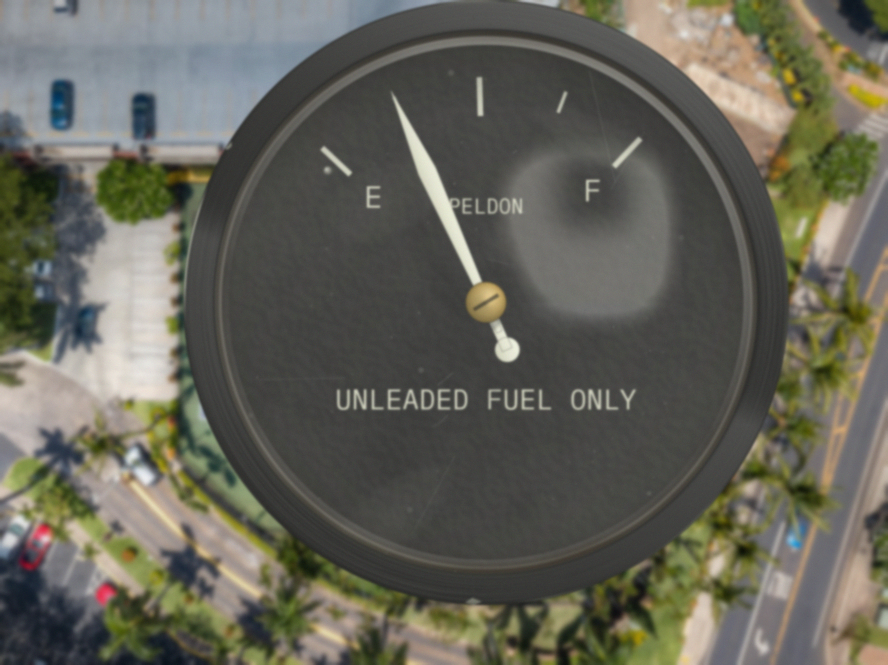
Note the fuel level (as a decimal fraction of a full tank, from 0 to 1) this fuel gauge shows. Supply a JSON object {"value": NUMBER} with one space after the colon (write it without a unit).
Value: {"value": 0.25}
